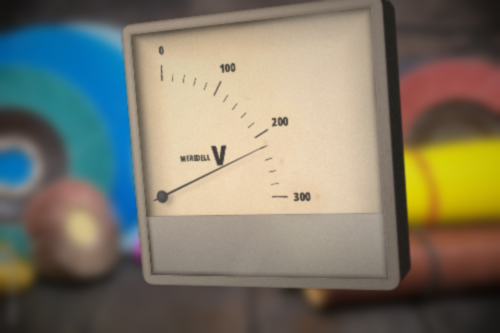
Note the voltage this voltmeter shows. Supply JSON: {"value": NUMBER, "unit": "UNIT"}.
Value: {"value": 220, "unit": "V"}
